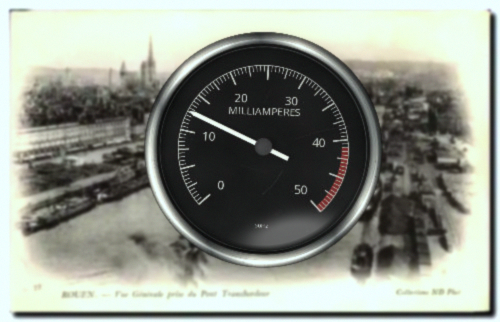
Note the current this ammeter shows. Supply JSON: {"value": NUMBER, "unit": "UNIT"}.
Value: {"value": 12.5, "unit": "mA"}
